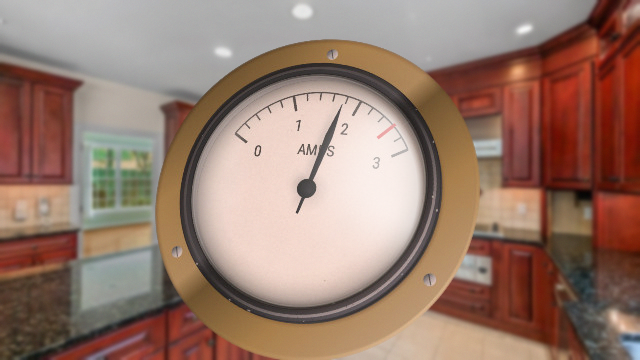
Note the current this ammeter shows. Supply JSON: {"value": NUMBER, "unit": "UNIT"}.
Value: {"value": 1.8, "unit": "A"}
